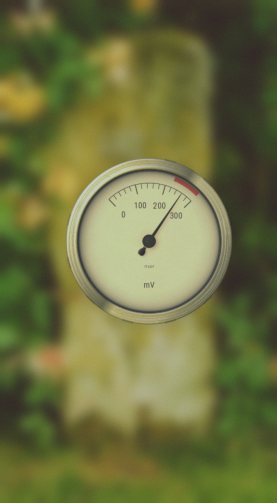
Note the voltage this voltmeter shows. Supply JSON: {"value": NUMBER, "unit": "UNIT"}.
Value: {"value": 260, "unit": "mV"}
